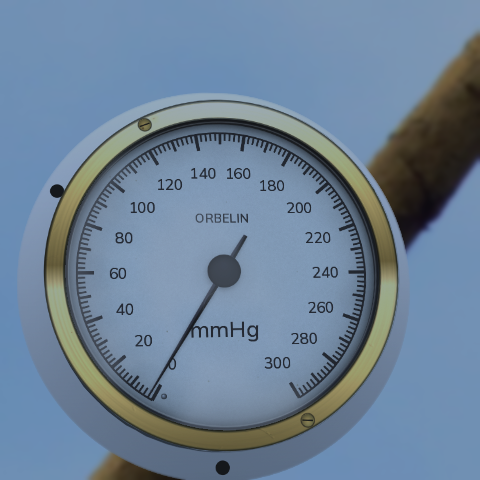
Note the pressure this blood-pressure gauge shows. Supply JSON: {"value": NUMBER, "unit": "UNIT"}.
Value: {"value": 2, "unit": "mmHg"}
